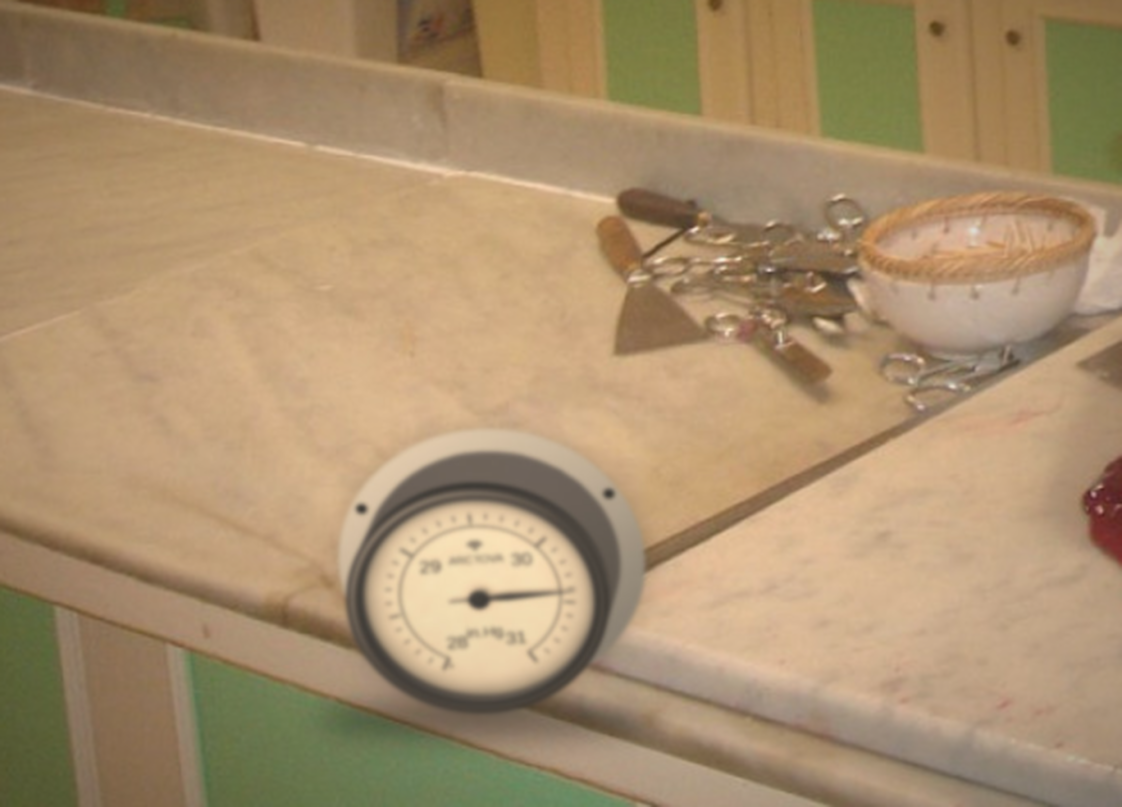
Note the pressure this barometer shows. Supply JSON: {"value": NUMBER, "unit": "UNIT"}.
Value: {"value": 30.4, "unit": "inHg"}
